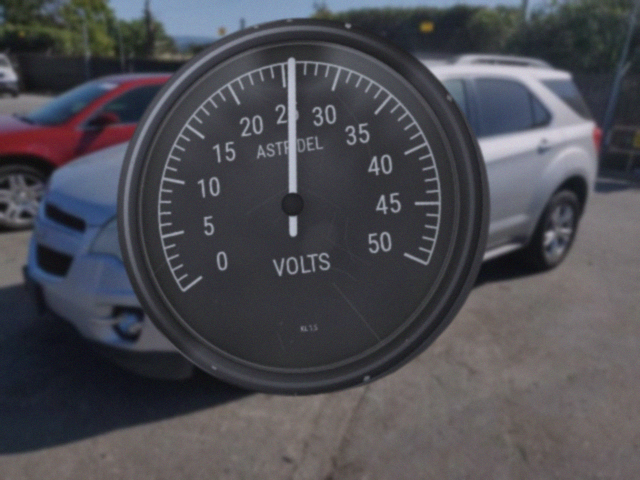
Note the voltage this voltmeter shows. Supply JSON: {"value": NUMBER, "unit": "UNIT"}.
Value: {"value": 26, "unit": "V"}
